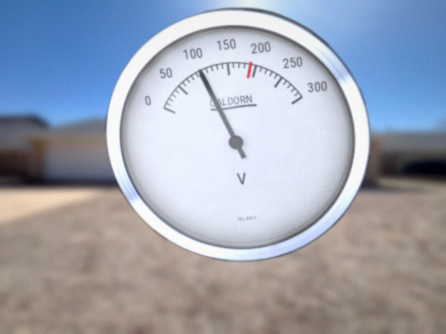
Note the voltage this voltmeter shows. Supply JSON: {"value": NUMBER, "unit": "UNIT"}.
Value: {"value": 100, "unit": "V"}
